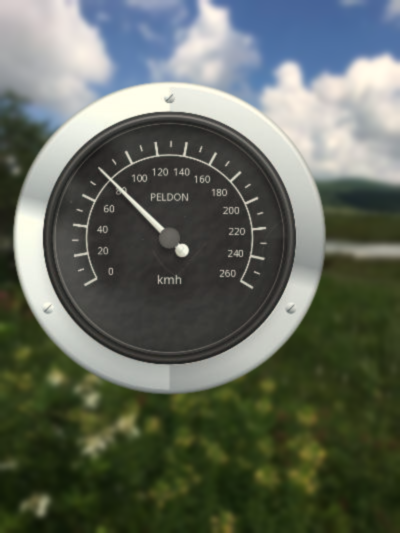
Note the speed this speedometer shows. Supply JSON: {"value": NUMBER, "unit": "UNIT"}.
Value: {"value": 80, "unit": "km/h"}
